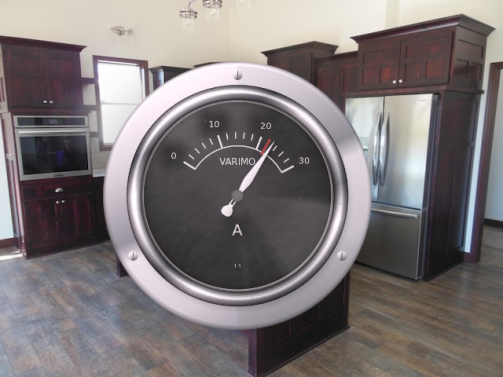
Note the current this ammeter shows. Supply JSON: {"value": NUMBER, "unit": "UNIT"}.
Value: {"value": 23, "unit": "A"}
